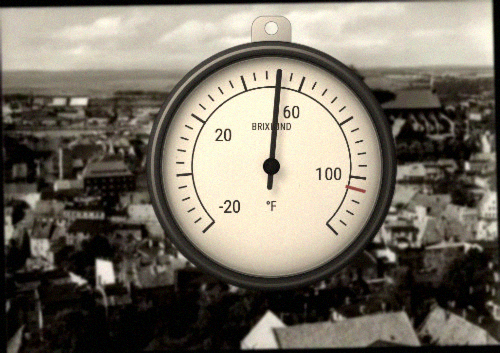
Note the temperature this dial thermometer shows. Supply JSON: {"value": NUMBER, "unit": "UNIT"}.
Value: {"value": 52, "unit": "°F"}
